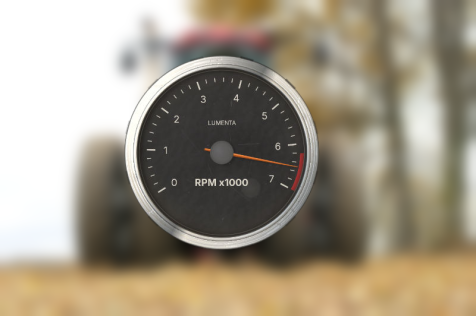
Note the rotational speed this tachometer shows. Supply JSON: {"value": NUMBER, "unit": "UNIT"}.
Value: {"value": 6500, "unit": "rpm"}
